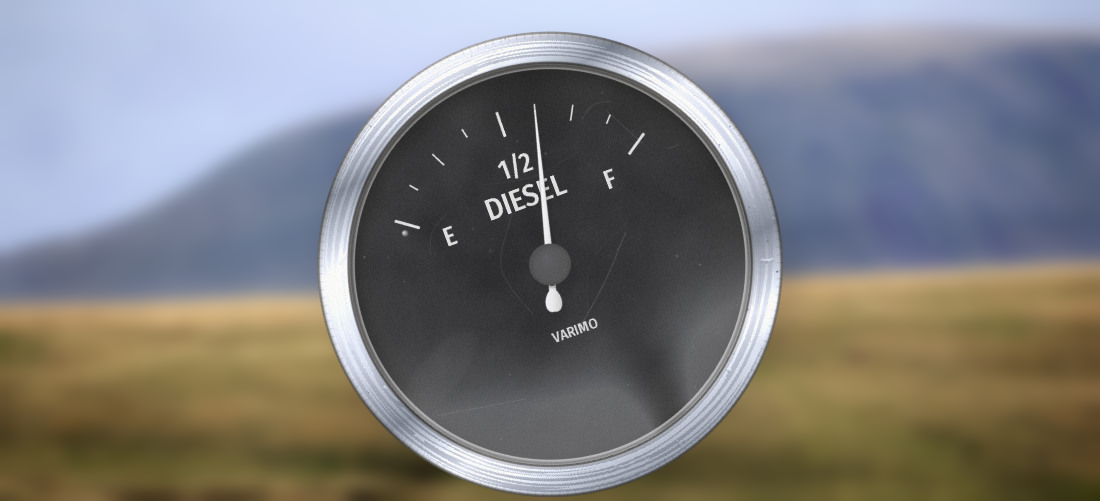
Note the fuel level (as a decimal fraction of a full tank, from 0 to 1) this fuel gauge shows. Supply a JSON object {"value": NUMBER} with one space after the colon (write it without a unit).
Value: {"value": 0.625}
